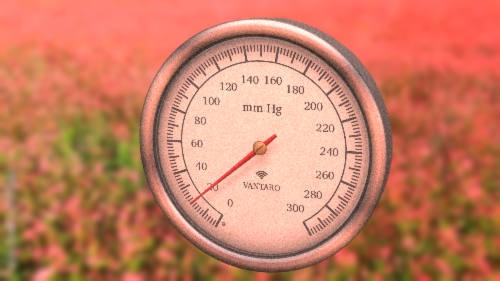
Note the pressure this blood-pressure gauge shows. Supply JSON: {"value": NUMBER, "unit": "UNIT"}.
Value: {"value": 20, "unit": "mmHg"}
